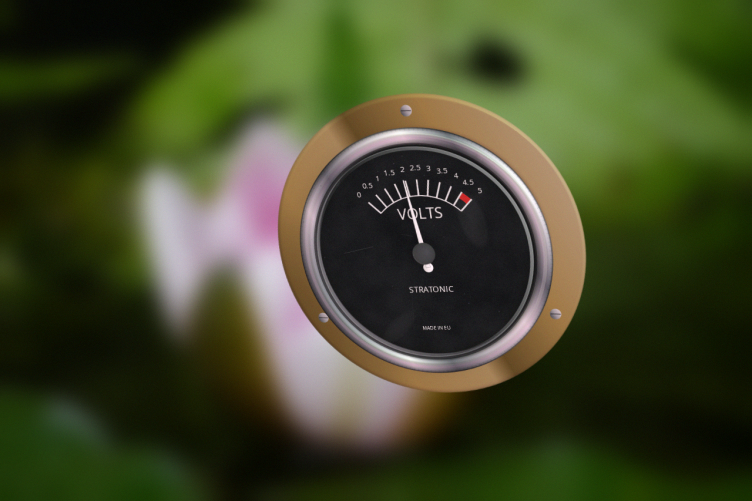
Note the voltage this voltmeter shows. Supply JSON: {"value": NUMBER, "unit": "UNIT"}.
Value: {"value": 2, "unit": "V"}
